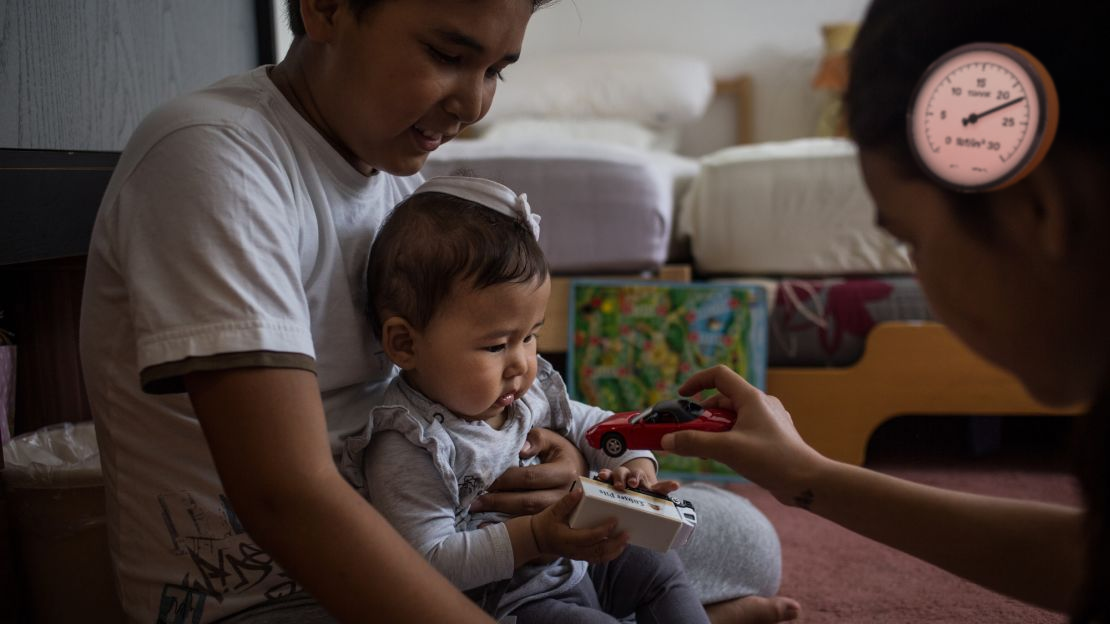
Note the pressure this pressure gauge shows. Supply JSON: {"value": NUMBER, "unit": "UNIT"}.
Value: {"value": 22, "unit": "psi"}
